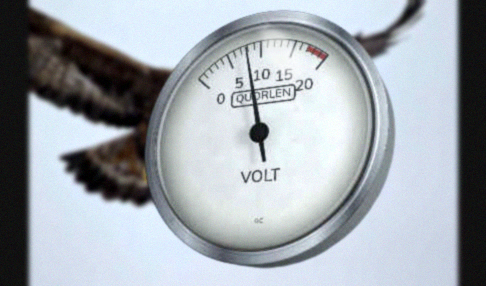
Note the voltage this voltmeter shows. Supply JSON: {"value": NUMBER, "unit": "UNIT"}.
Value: {"value": 8, "unit": "V"}
